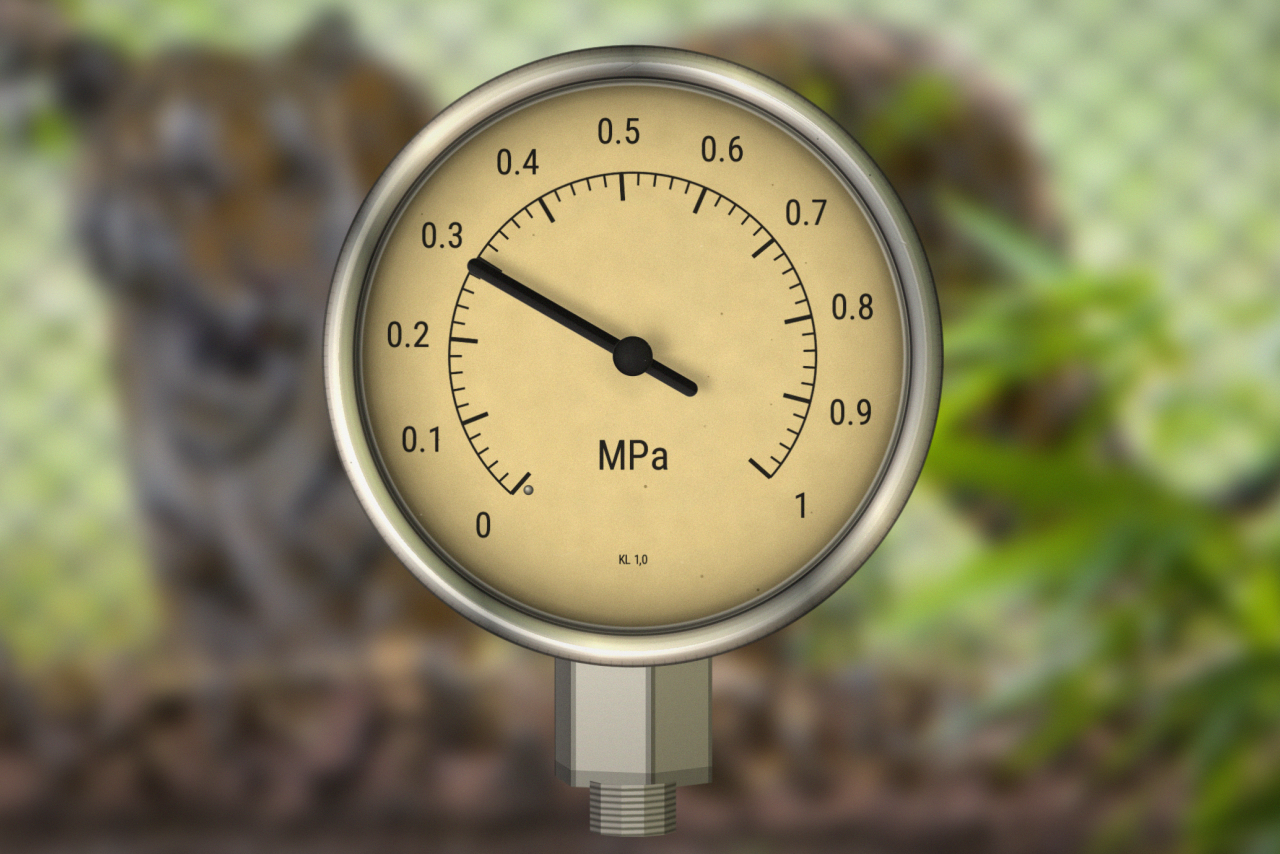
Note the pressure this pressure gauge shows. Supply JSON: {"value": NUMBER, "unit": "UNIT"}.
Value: {"value": 0.29, "unit": "MPa"}
